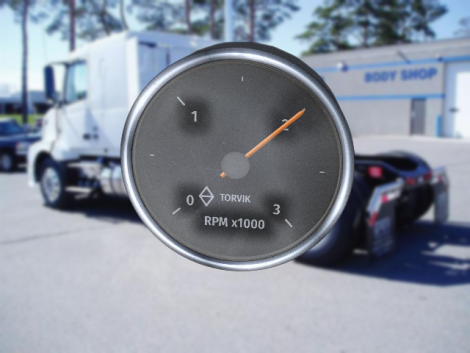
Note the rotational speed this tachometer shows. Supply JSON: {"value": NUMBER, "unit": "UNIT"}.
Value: {"value": 2000, "unit": "rpm"}
